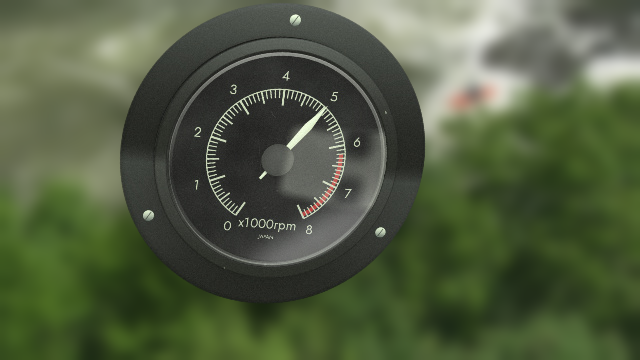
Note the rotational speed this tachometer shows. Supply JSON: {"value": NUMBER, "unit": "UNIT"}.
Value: {"value": 5000, "unit": "rpm"}
